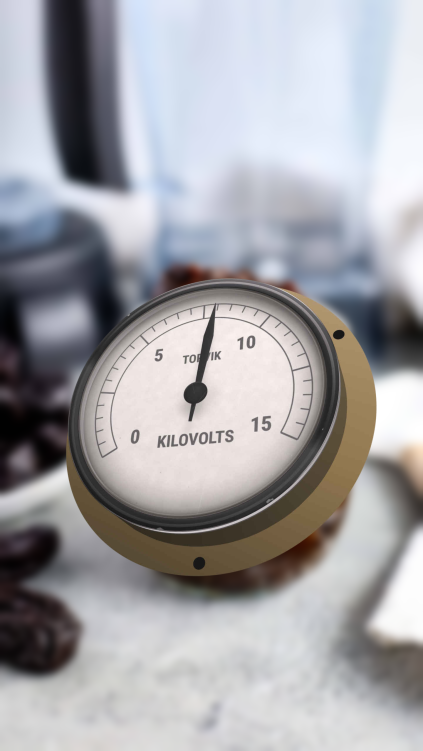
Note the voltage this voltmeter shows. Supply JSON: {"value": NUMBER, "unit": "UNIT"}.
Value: {"value": 8, "unit": "kV"}
